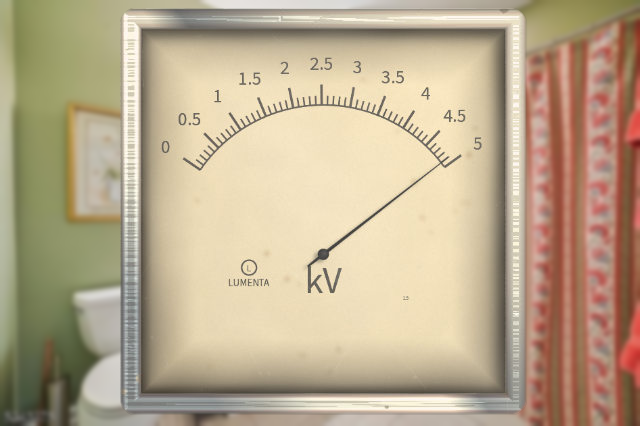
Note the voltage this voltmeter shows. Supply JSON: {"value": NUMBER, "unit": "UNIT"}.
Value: {"value": 4.9, "unit": "kV"}
